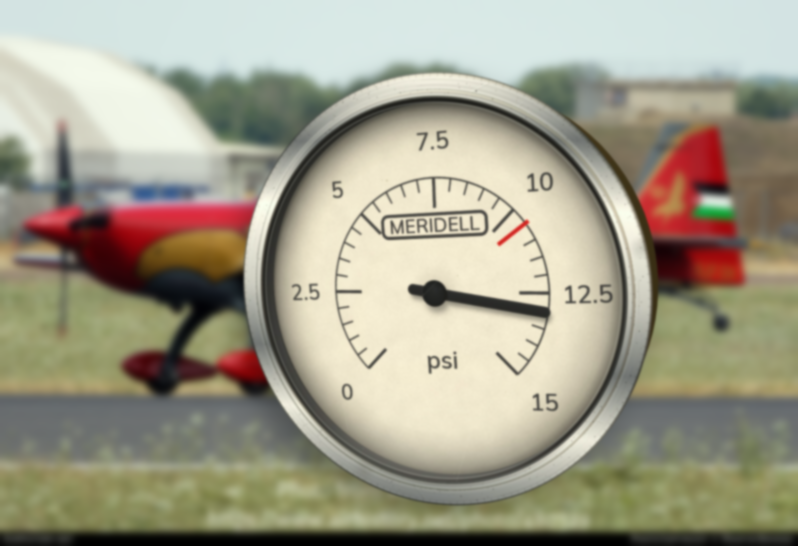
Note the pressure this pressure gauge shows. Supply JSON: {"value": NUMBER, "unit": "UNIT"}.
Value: {"value": 13, "unit": "psi"}
